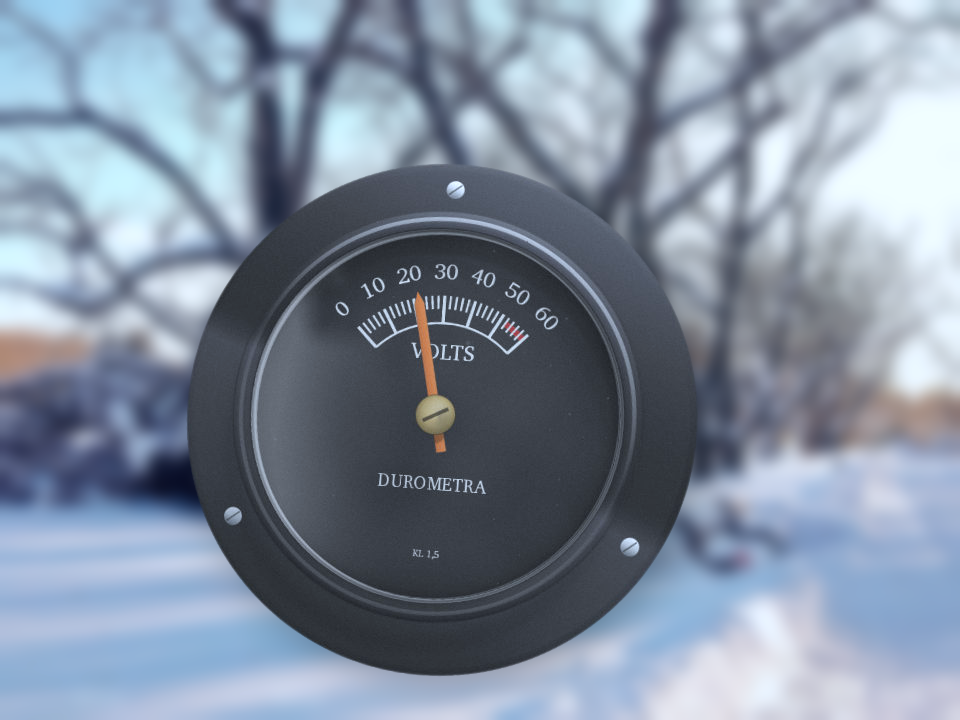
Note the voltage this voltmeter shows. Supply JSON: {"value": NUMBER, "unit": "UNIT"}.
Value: {"value": 22, "unit": "V"}
